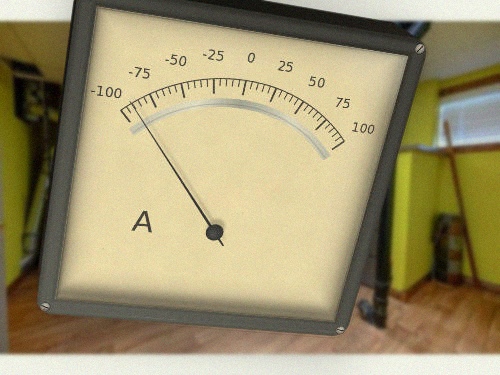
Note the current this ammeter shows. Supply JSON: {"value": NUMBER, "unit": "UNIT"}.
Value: {"value": -90, "unit": "A"}
